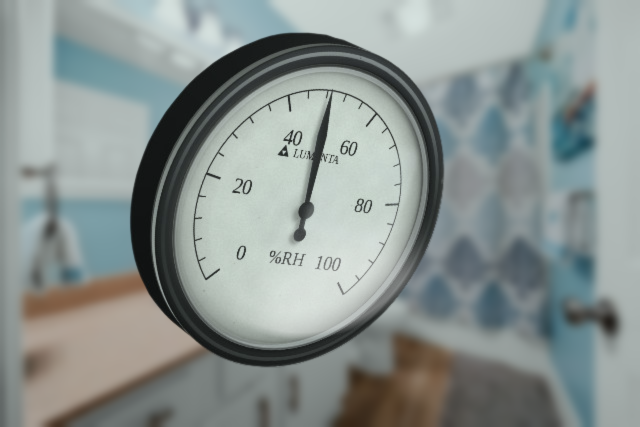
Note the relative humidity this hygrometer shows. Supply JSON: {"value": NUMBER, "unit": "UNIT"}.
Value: {"value": 48, "unit": "%"}
